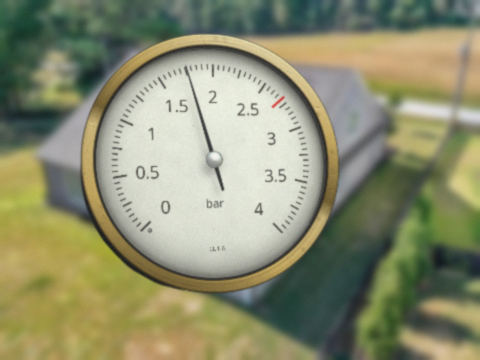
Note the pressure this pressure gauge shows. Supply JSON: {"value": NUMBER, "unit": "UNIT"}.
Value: {"value": 1.75, "unit": "bar"}
